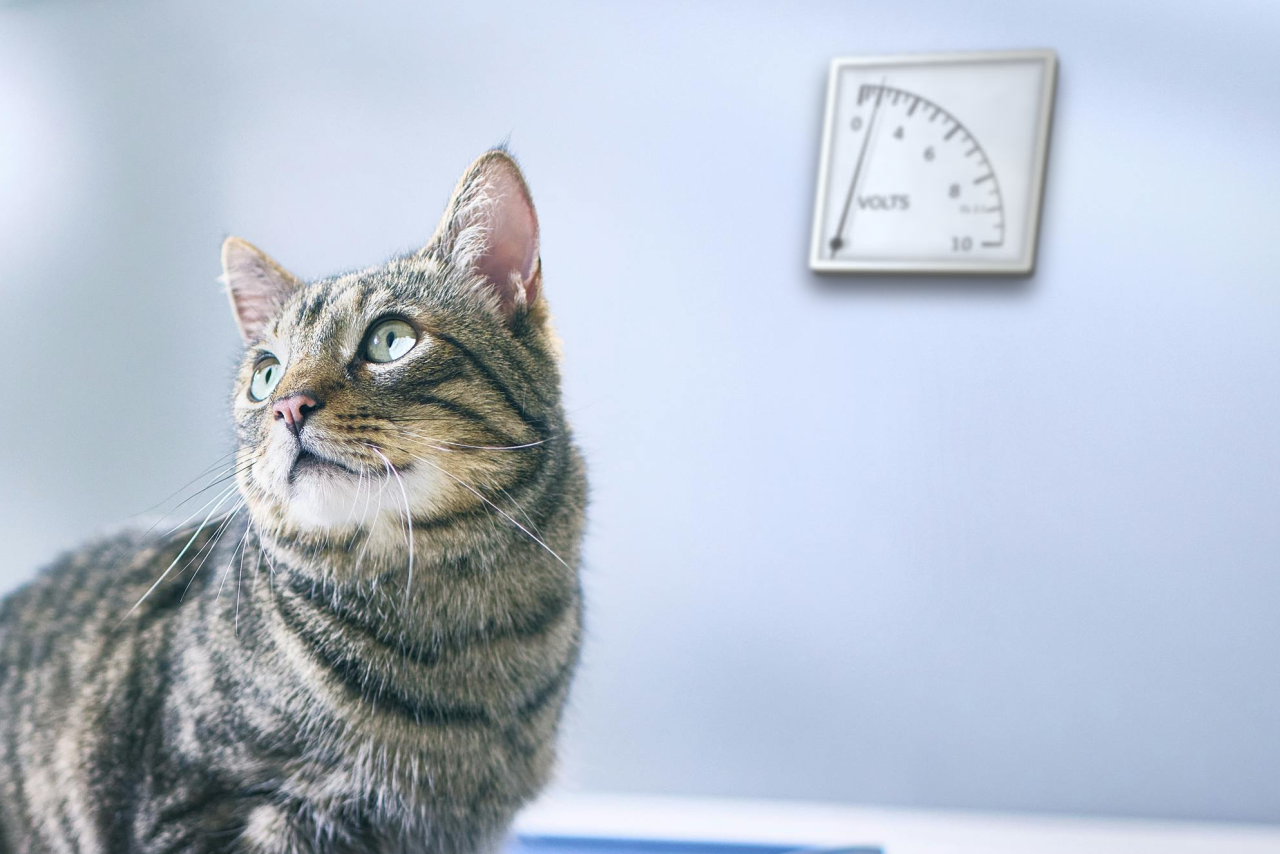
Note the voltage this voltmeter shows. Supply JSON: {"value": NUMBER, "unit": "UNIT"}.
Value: {"value": 2, "unit": "V"}
